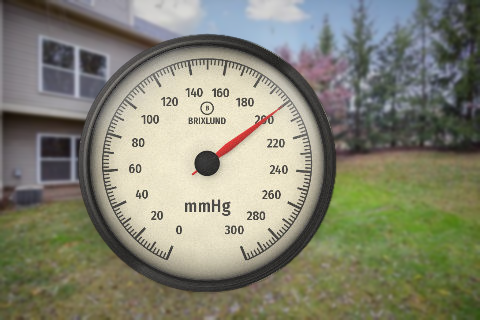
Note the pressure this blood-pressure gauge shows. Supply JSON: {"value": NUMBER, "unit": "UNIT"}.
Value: {"value": 200, "unit": "mmHg"}
